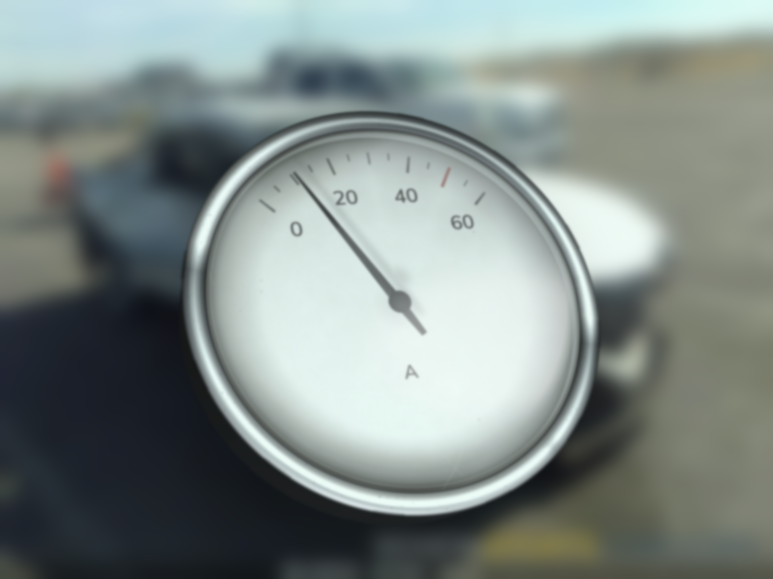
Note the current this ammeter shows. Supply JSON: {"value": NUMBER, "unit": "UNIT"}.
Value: {"value": 10, "unit": "A"}
